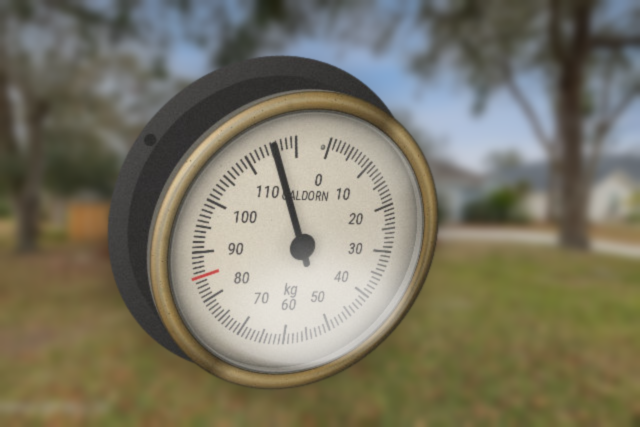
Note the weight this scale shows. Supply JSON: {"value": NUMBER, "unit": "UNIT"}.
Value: {"value": 115, "unit": "kg"}
